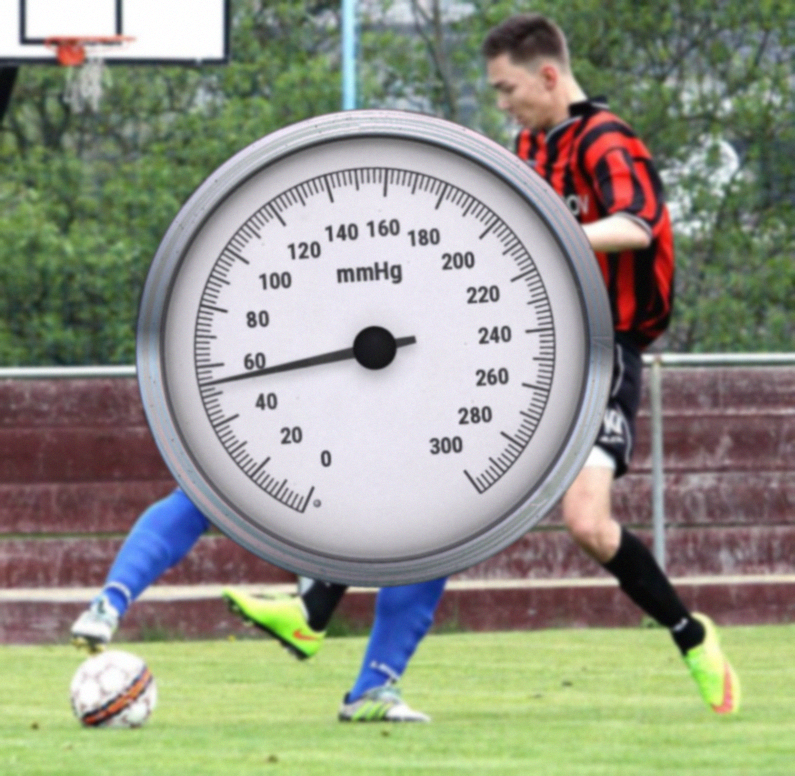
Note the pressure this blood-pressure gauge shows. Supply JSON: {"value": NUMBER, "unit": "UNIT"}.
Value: {"value": 54, "unit": "mmHg"}
